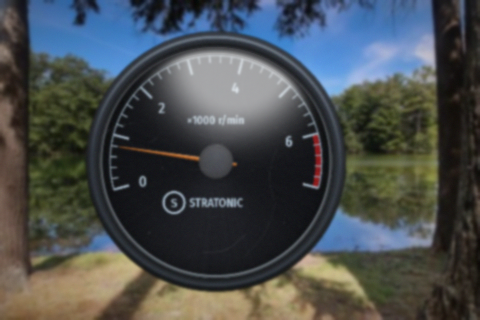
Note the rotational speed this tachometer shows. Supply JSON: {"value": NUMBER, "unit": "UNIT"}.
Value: {"value": 800, "unit": "rpm"}
